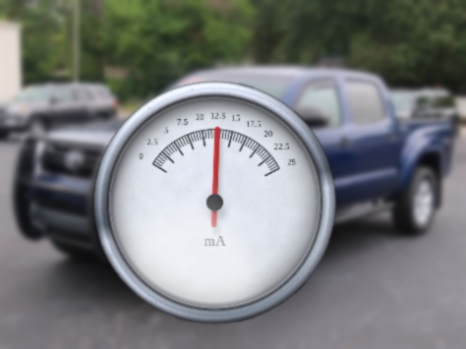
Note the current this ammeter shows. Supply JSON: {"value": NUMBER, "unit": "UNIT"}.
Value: {"value": 12.5, "unit": "mA"}
